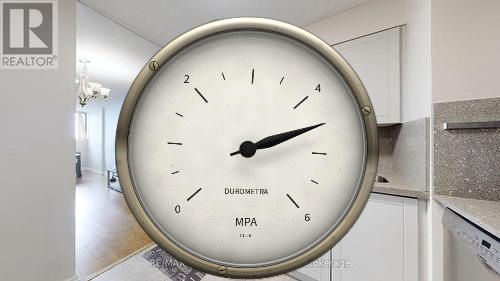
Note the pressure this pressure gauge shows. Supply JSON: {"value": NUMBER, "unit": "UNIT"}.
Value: {"value": 4.5, "unit": "MPa"}
